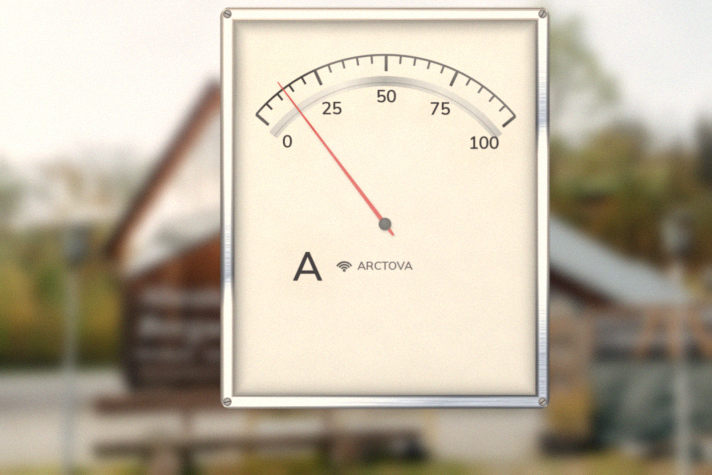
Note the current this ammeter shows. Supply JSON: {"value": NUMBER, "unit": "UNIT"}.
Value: {"value": 12.5, "unit": "A"}
